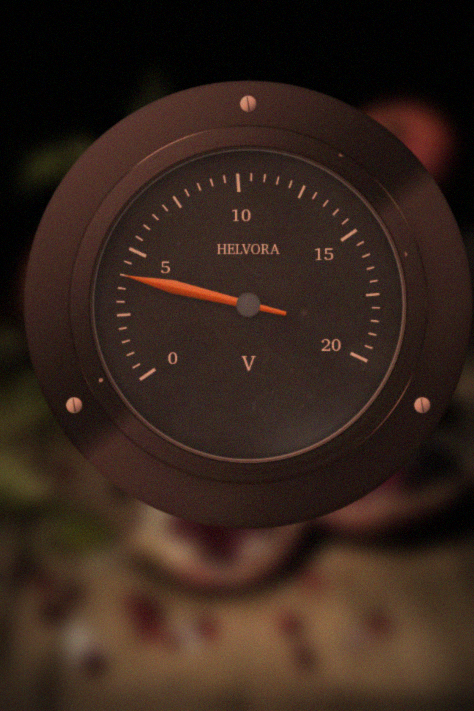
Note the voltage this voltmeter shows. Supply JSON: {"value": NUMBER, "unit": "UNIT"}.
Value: {"value": 4, "unit": "V"}
